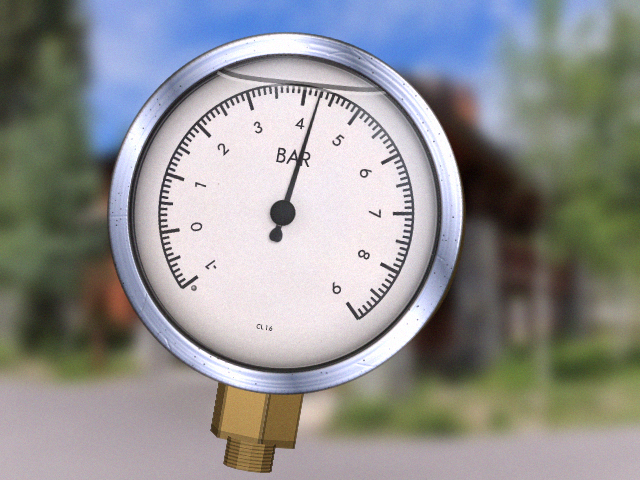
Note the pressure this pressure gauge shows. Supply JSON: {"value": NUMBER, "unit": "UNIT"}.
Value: {"value": 4.3, "unit": "bar"}
